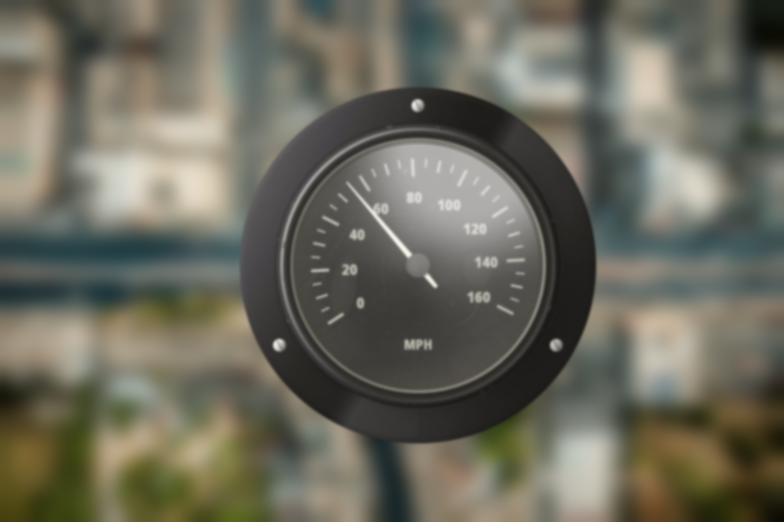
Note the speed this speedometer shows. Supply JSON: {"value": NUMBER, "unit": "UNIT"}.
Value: {"value": 55, "unit": "mph"}
